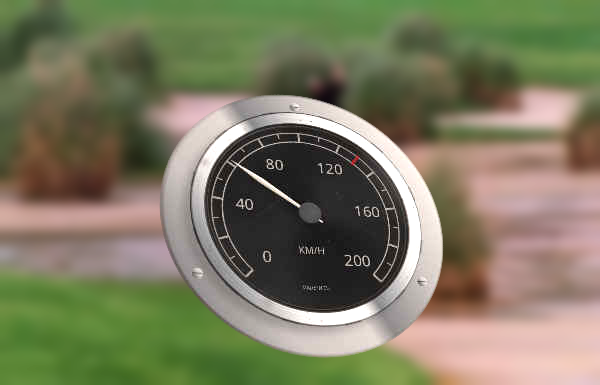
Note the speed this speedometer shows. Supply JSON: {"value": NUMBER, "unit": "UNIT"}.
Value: {"value": 60, "unit": "km/h"}
